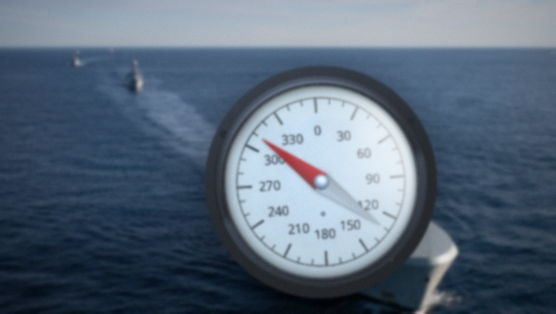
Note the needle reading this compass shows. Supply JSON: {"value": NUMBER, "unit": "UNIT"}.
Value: {"value": 310, "unit": "°"}
